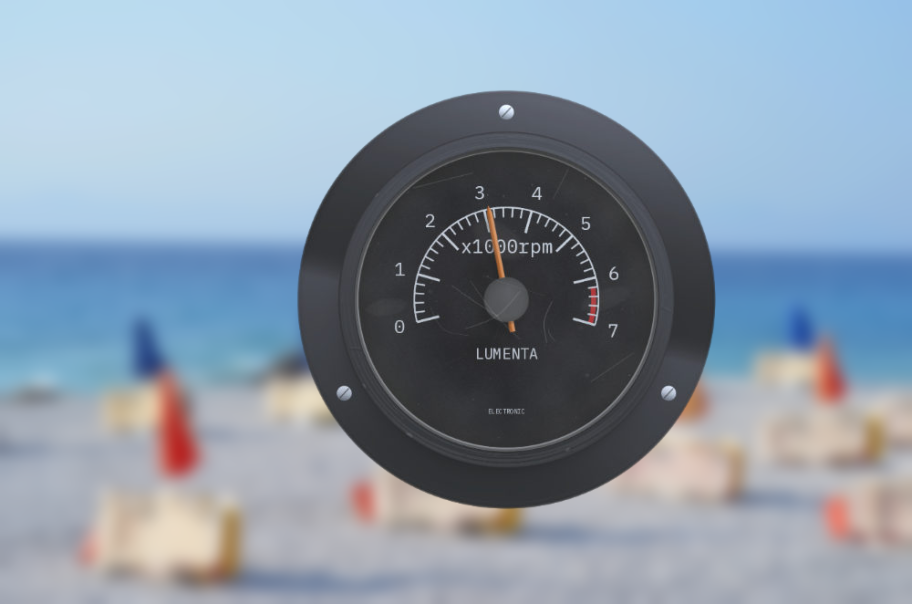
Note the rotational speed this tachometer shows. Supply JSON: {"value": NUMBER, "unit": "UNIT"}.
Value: {"value": 3100, "unit": "rpm"}
